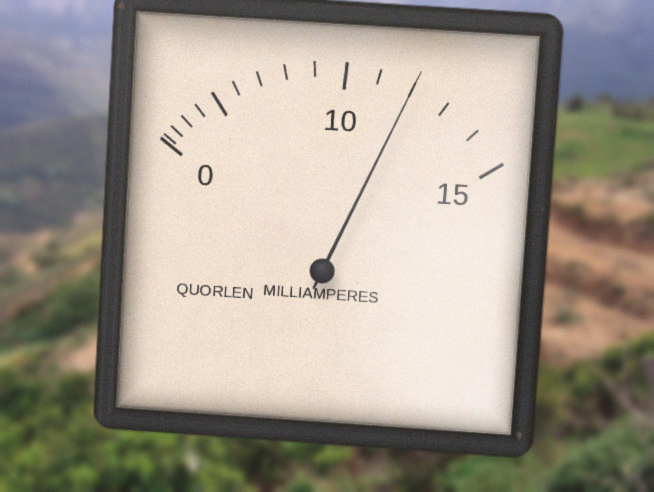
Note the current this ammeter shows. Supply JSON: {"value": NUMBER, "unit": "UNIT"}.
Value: {"value": 12, "unit": "mA"}
